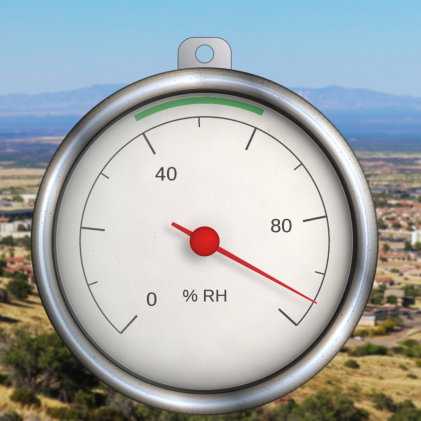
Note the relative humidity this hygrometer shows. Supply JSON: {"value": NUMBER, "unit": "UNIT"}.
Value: {"value": 95, "unit": "%"}
